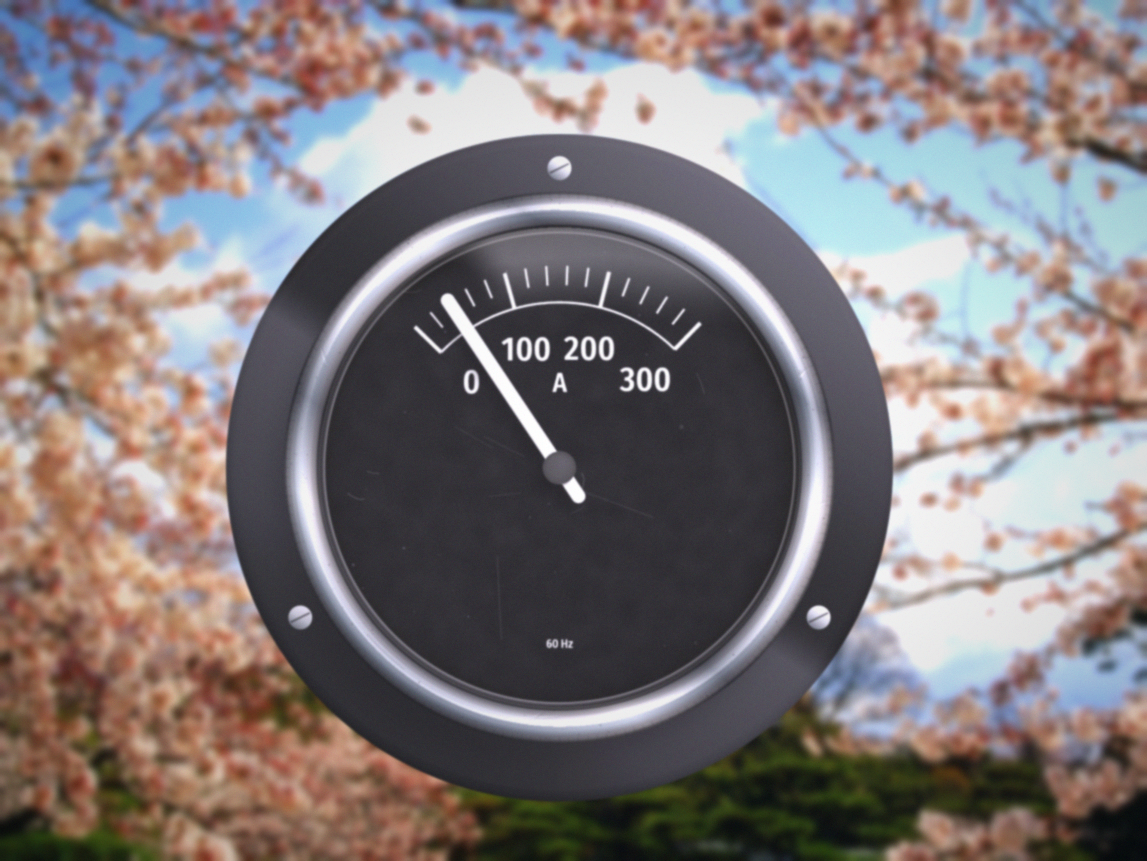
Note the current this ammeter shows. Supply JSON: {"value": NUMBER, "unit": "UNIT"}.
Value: {"value": 40, "unit": "A"}
